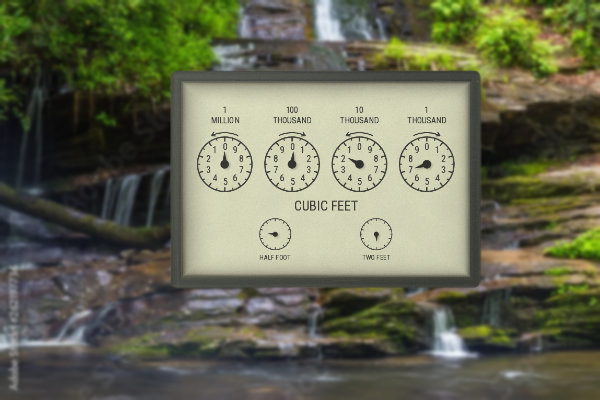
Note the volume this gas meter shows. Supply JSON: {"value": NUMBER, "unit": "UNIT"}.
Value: {"value": 1700, "unit": "ft³"}
